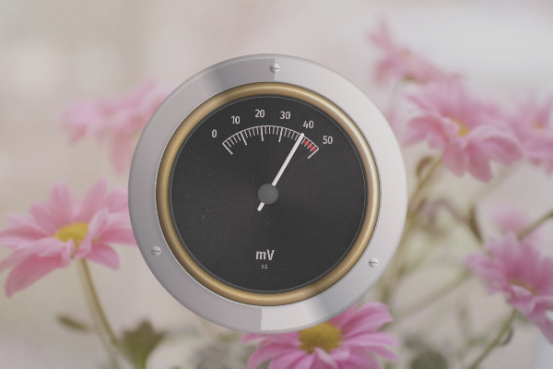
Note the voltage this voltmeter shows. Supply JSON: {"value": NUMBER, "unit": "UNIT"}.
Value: {"value": 40, "unit": "mV"}
